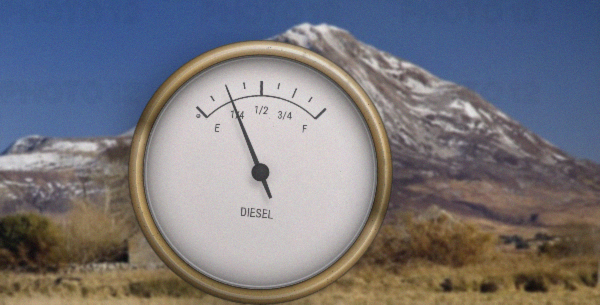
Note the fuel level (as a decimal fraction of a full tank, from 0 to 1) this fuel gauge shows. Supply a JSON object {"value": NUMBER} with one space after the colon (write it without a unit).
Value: {"value": 0.25}
